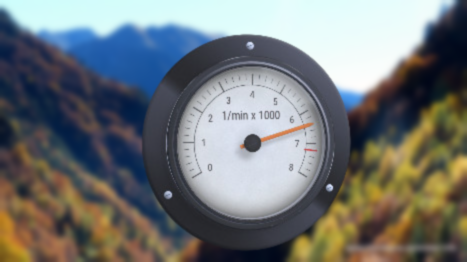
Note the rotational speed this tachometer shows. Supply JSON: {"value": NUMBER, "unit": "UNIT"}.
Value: {"value": 6400, "unit": "rpm"}
